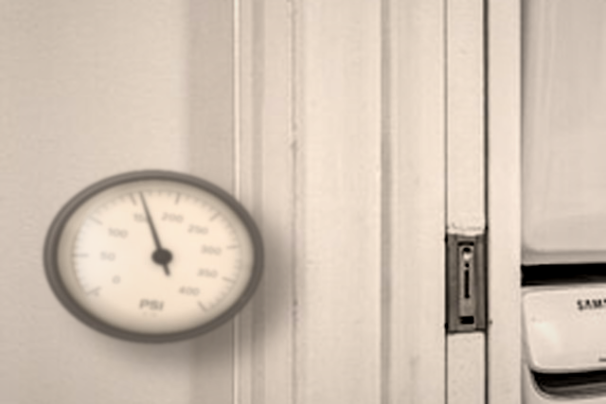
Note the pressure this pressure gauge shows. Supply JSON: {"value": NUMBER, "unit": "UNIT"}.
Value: {"value": 160, "unit": "psi"}
